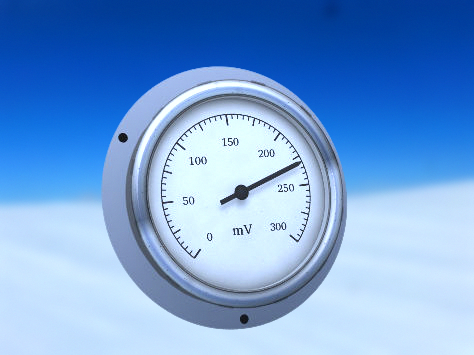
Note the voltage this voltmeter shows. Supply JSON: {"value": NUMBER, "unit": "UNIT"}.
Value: {"value": 230, "unit": "mV"}
